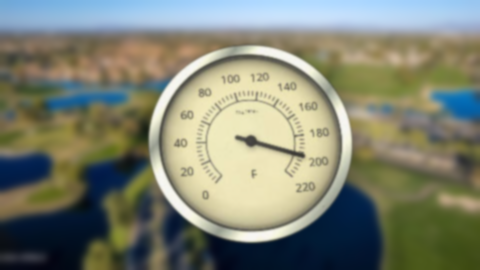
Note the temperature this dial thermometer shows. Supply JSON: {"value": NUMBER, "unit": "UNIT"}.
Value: {"value": 200, "unit": "°F"}
